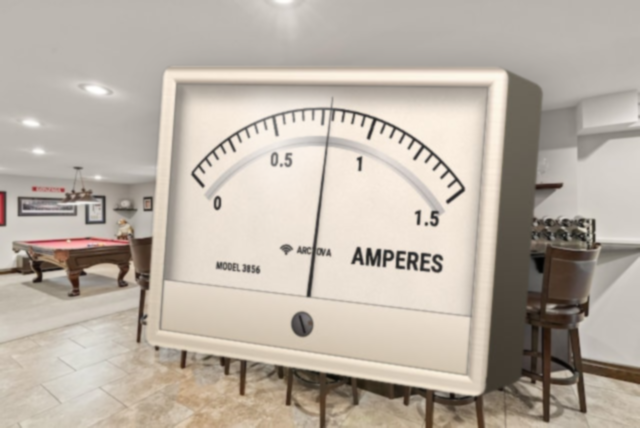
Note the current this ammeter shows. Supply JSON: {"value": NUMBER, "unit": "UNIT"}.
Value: {"value": 0.8, "unit": "A"}
